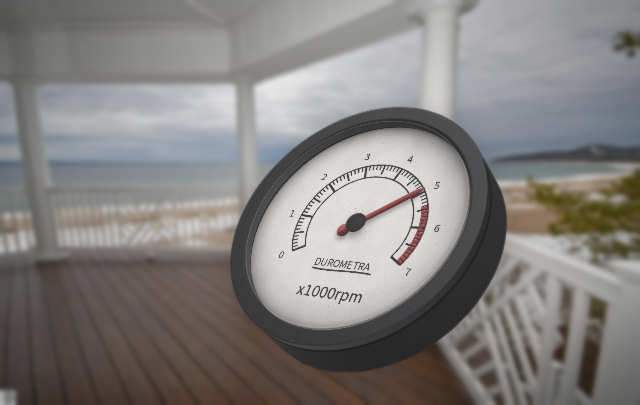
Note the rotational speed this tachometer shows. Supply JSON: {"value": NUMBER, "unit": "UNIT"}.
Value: {"value": 5000, "unit": "rpm"}
